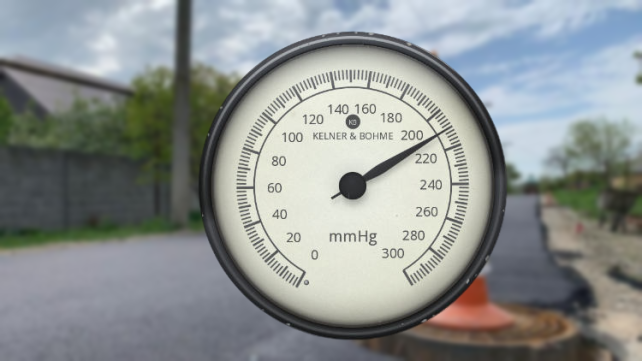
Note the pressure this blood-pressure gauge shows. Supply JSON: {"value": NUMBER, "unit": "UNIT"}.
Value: {"value": 210, "unit": "mmHg"}
